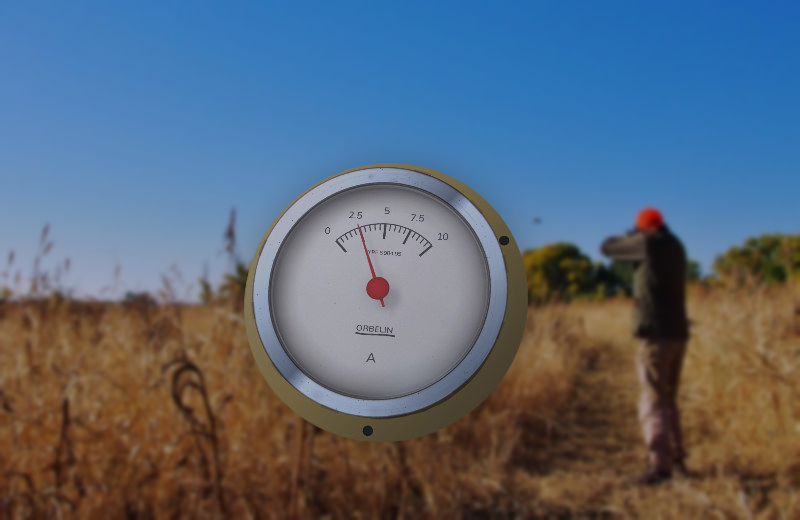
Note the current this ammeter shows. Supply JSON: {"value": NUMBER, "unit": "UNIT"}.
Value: {"value": 2.5, "unit": "A"}
